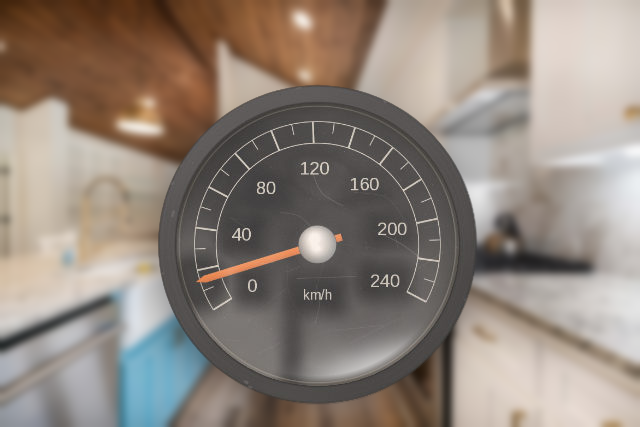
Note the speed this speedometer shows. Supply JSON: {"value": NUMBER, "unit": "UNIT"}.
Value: {"value": 15, "unit": "km/h"}
